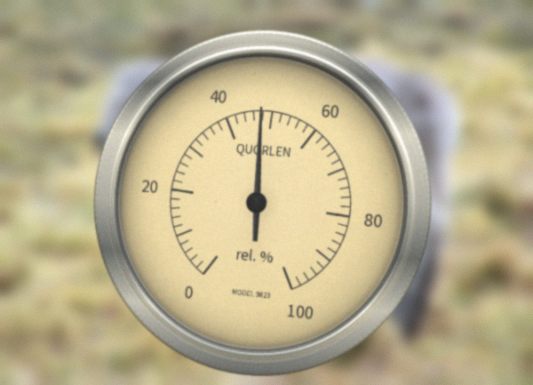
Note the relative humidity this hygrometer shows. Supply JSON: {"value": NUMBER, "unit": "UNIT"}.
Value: {"value": 48, "unit": "%"}
